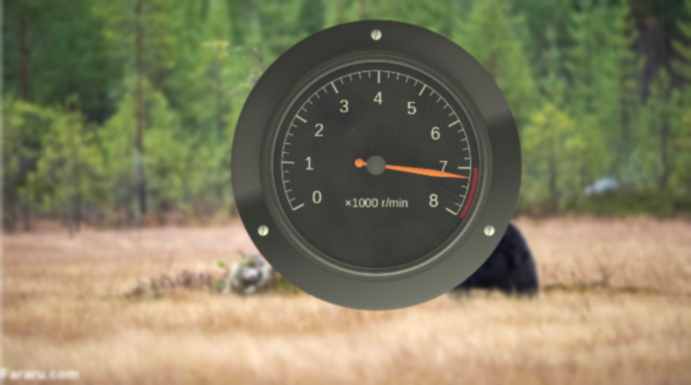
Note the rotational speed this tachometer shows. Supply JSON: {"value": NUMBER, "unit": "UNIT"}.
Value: {"value": 7200, "unit": "rpm"}
